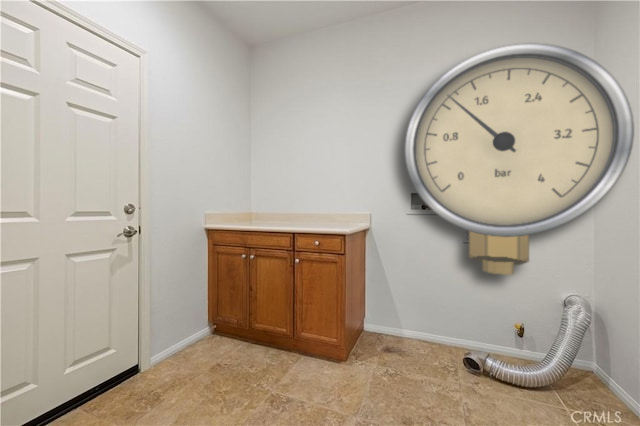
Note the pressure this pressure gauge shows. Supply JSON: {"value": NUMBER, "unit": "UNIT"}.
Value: {"value": 1.3, "unit": "bar"}
